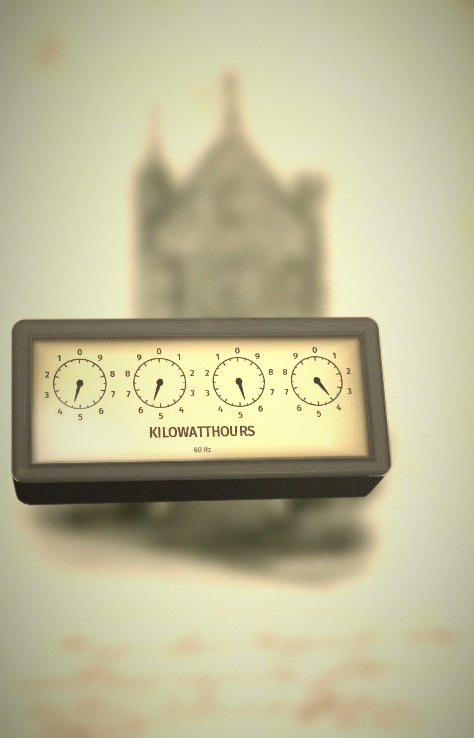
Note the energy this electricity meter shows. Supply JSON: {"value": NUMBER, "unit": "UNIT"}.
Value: {"value": 4554, "unit": "kWh"}
